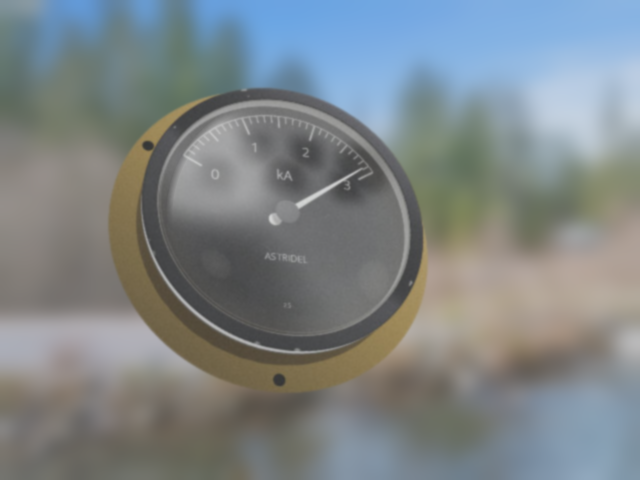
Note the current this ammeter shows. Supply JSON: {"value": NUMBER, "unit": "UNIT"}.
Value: {"value": 2.9, "unit": "kA"}
